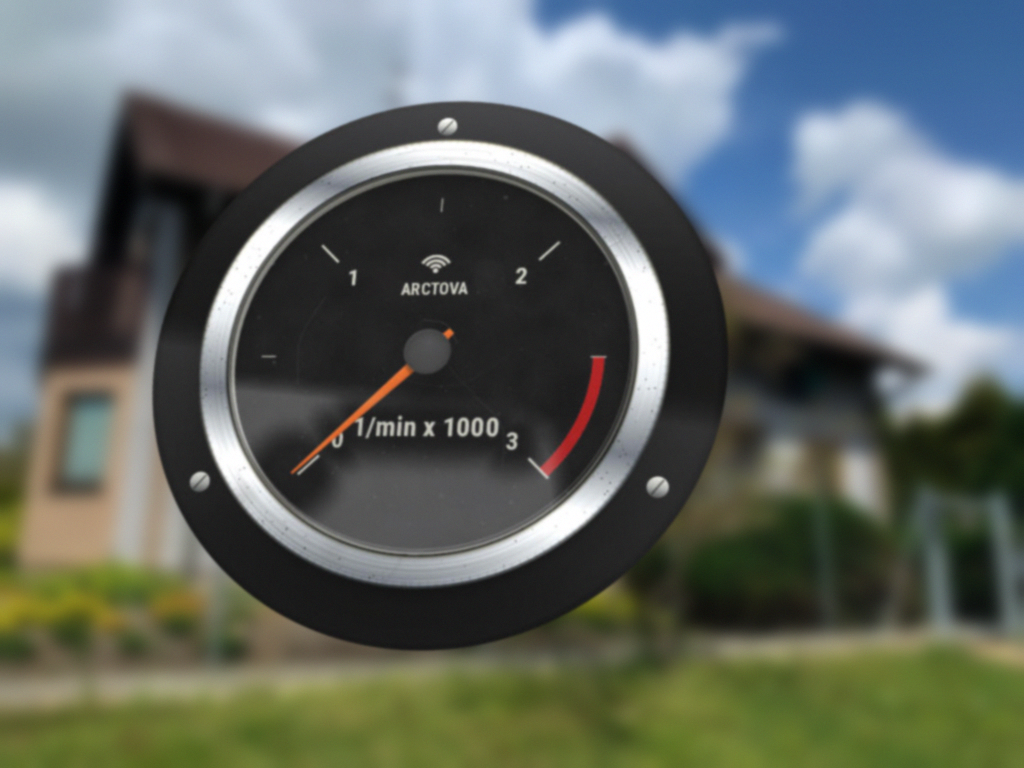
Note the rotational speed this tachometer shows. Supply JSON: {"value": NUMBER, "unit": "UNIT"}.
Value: {"value": 0, "unit": "rpm"}
